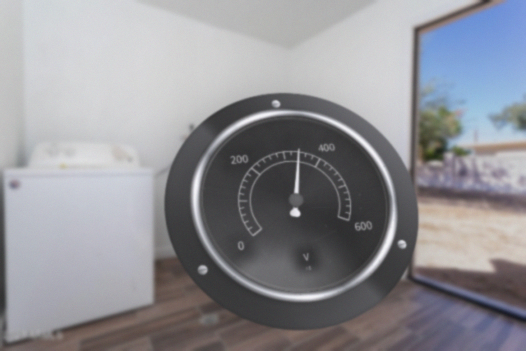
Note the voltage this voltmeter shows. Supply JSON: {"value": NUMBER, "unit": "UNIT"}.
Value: {"value": 340, "unit": "V"}
